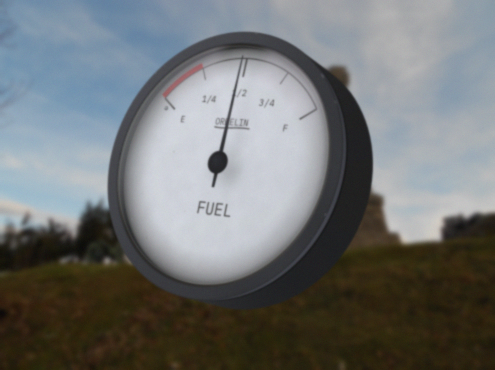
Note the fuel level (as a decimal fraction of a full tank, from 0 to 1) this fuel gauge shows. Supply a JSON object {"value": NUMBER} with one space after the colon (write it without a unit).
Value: {"value": 0.5}
